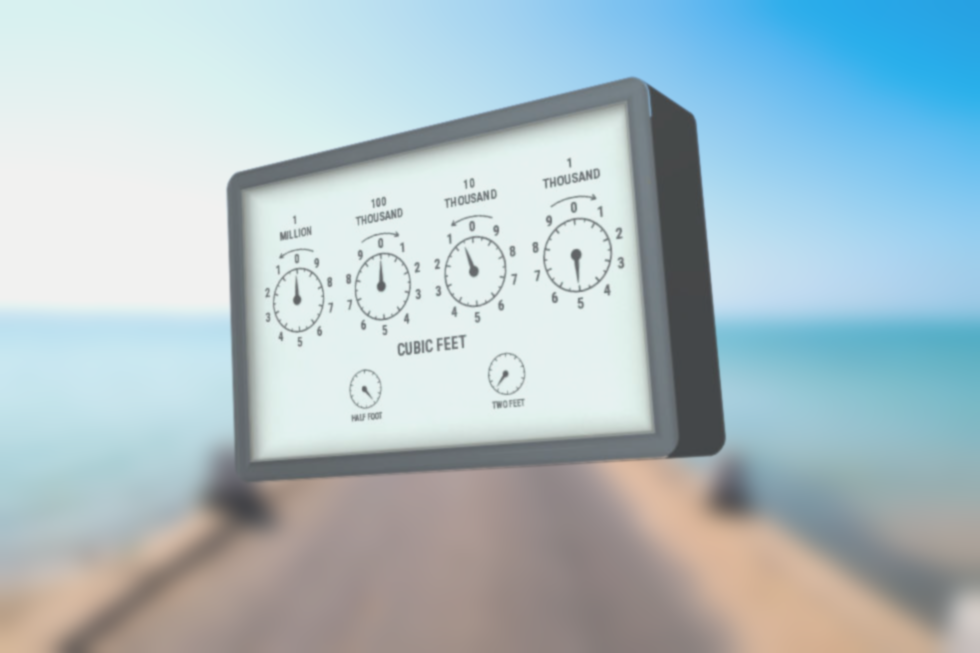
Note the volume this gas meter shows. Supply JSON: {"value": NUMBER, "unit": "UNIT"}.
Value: {"value": 500, "unit": "ft³"}
